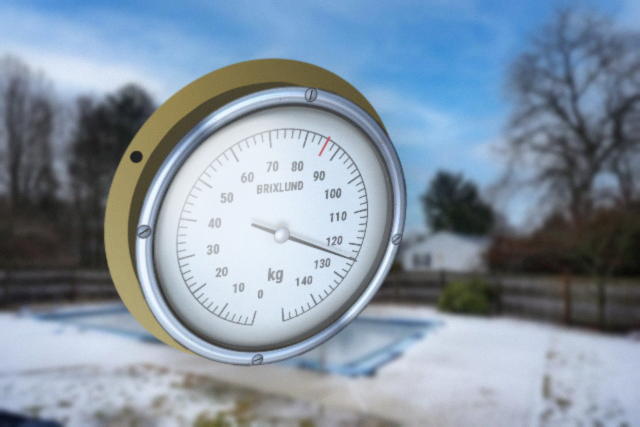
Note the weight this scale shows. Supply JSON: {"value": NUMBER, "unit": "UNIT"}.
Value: {"value": 124, "unit": "kg"}
